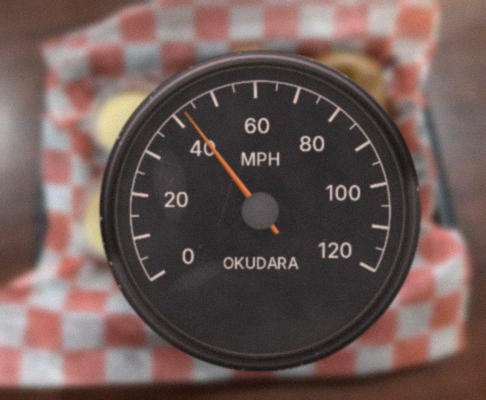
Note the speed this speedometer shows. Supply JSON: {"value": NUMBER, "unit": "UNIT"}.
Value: {"value": 42.5, "unit": "mph"}
